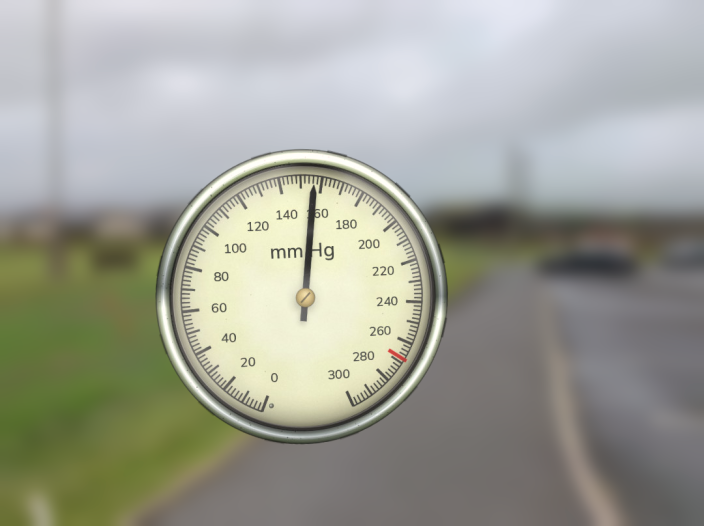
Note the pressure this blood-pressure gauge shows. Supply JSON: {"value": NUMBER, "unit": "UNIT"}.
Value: {"value": 156, "unit": "mmHg"}
